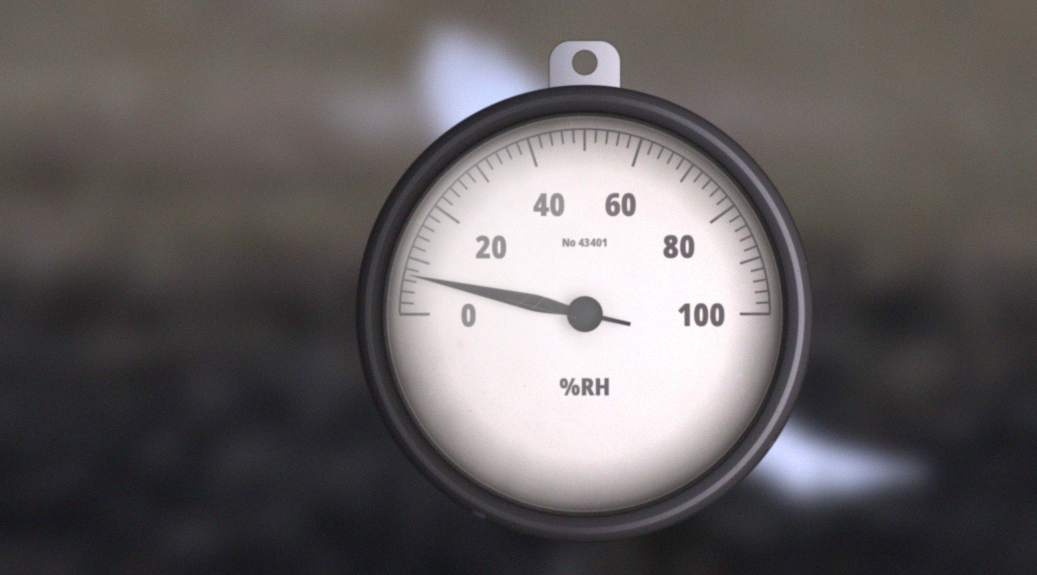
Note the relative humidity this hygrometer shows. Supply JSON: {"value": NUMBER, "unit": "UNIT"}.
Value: {"value": 7, "unit": "%"}
